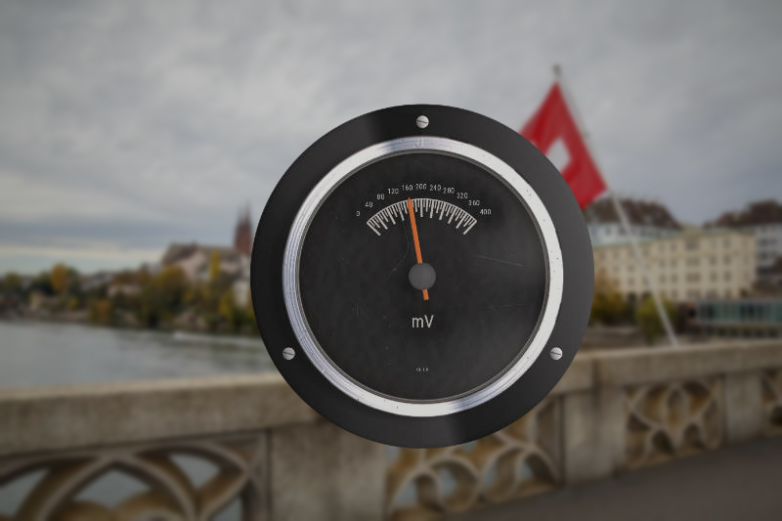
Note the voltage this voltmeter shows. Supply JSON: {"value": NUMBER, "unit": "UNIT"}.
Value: {"value": 160, "unit": "mV"}
